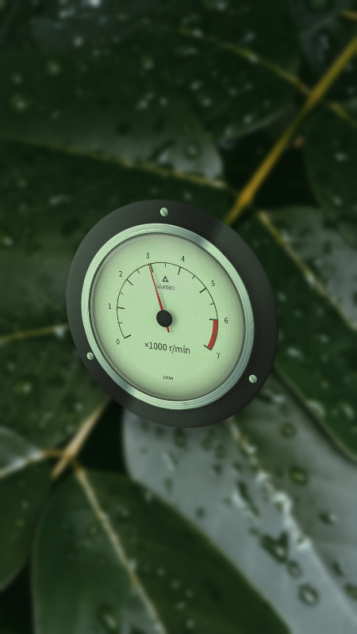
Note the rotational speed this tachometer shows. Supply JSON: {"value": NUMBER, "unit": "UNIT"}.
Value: {"value": 3000, "unit": "rpm"}
